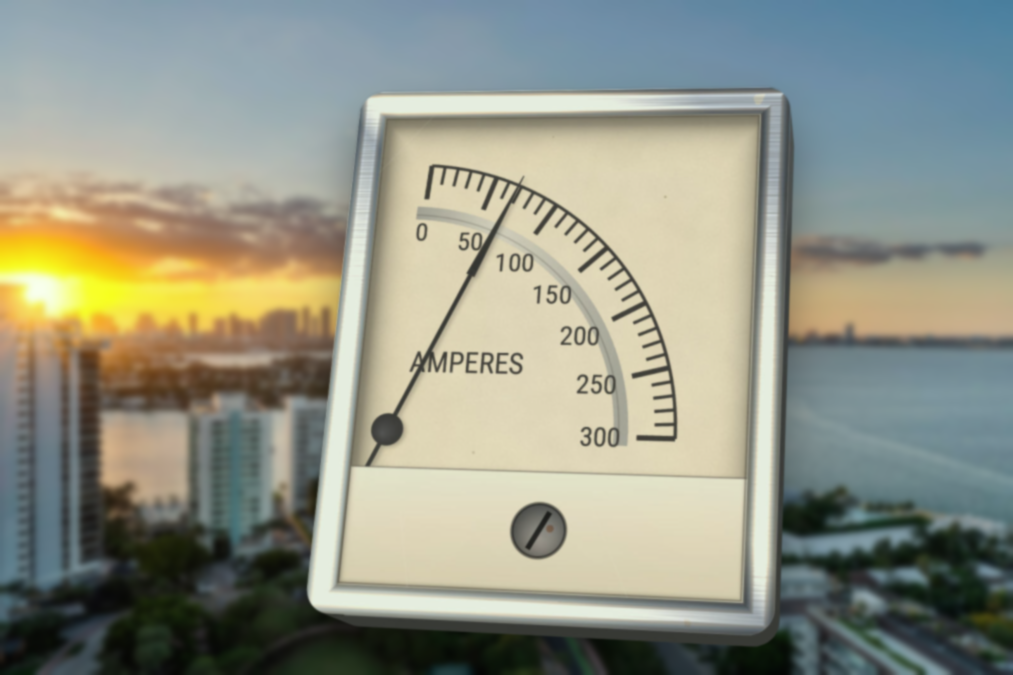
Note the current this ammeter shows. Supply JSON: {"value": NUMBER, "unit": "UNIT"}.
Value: {"value": 70, "unit": "A"}
